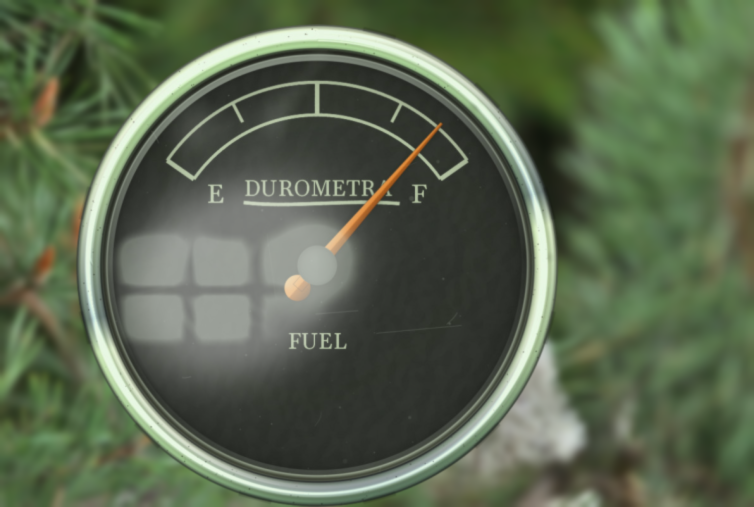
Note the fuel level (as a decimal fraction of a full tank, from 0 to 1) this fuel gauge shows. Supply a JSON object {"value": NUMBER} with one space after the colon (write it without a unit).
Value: {"value": 0.875}
